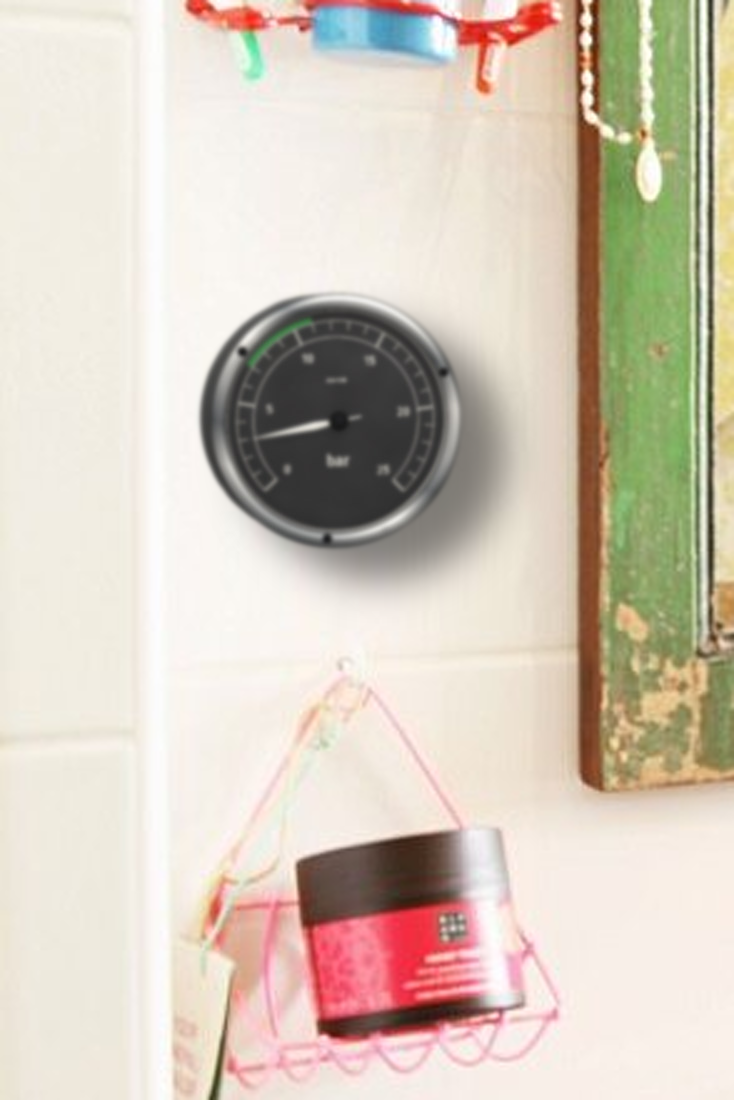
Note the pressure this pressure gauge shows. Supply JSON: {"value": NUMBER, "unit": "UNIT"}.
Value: {"value": 3, "unit": "bar"}
